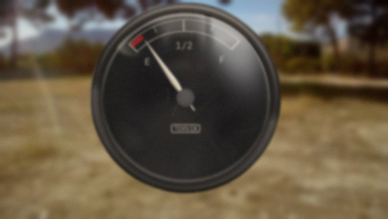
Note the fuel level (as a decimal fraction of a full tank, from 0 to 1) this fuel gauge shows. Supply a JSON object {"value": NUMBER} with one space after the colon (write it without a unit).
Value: {"value": 0.125}
